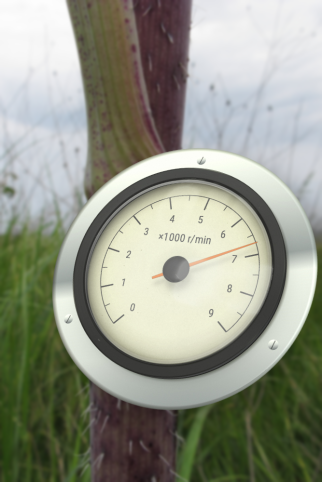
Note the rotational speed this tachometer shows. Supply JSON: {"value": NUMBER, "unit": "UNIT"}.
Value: {"value": 6750, "unit": "rpm"}
